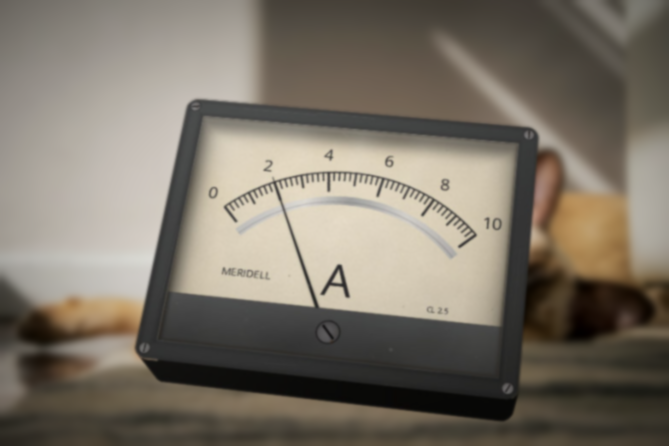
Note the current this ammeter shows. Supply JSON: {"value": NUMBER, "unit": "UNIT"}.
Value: {"value": 2, "unit": "A"}
